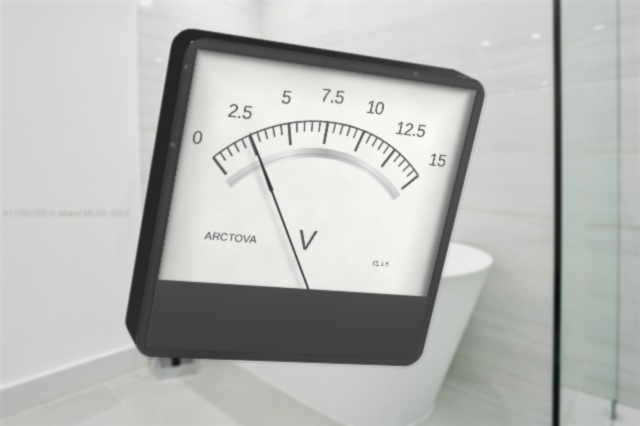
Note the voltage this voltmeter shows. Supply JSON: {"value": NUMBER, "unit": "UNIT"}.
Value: {"value": 2.5, "unit": "V"}
